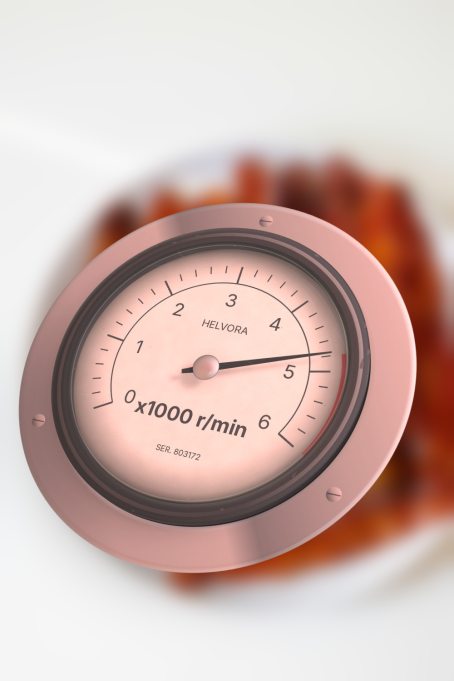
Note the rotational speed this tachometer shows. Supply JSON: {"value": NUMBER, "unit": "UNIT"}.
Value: {"value": 4800, "unit": "rpm"}
